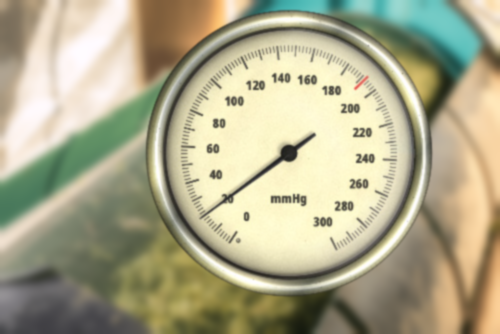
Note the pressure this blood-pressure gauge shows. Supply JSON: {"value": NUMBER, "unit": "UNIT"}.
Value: {"value": 20, "unit": "mmHg"}
